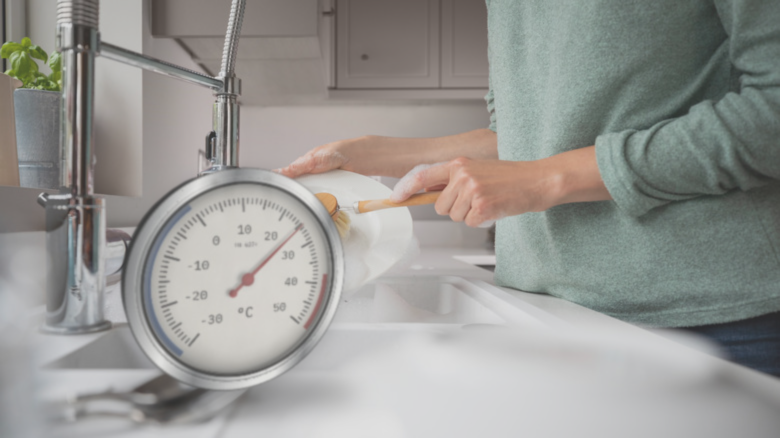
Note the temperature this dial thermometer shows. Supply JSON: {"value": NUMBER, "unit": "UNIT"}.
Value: {"value": 25, "unit": "°C"}
